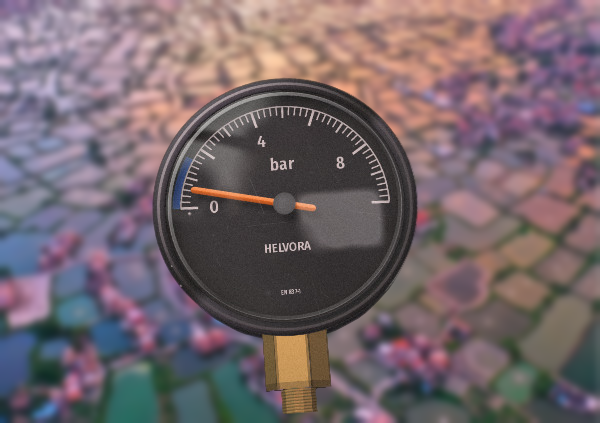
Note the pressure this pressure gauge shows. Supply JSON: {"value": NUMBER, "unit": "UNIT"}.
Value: {"value": 0.6, "unit": "bar"}
